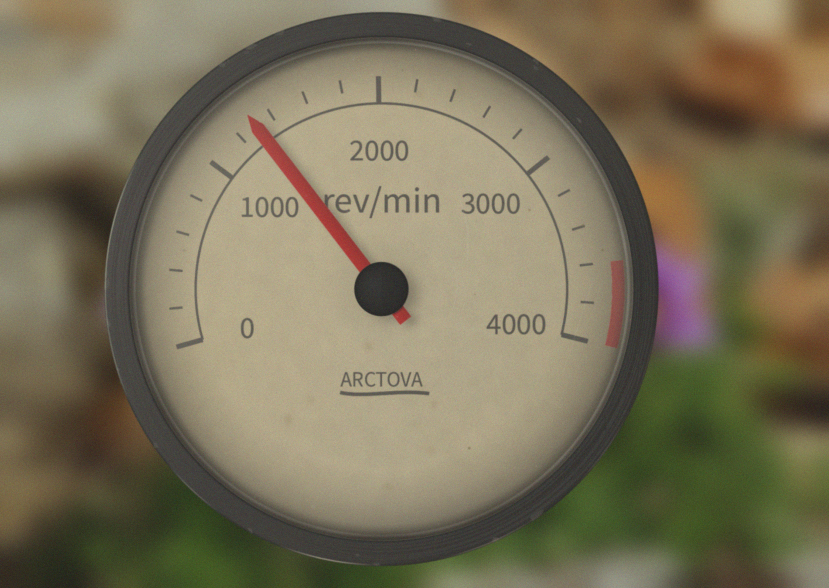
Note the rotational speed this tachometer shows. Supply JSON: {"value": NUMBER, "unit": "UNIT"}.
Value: {"value": 1300, "unit": "rpm"}
